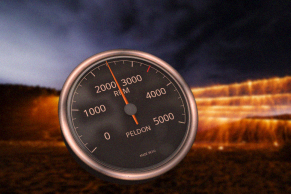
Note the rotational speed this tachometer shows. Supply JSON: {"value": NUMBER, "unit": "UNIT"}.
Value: {"value": 2400, "unit": "rpm"}
